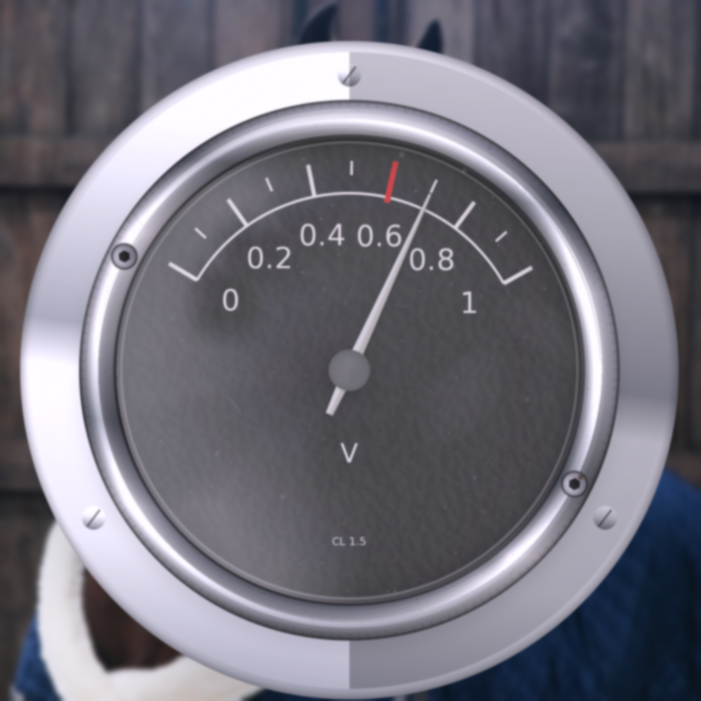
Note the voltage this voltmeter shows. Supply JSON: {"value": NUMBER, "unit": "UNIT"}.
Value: {"value": 0.7, "unit": "V"}
